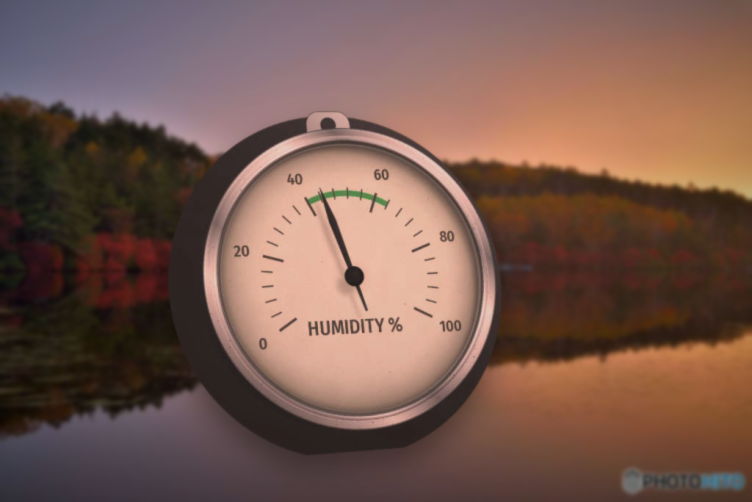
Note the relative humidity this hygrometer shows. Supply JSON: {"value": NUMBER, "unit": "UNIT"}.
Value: {"value": 44, "unit": "%"}
